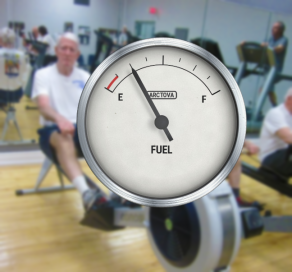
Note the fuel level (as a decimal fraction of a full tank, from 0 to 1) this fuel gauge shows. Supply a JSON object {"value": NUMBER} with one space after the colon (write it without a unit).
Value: {"value": 0.25}
